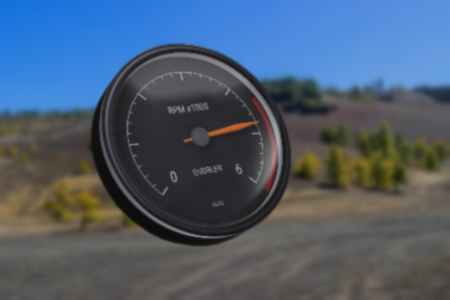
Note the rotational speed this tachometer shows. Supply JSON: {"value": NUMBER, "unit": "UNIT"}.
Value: {"value": 4800, "unit": "rpm"}
